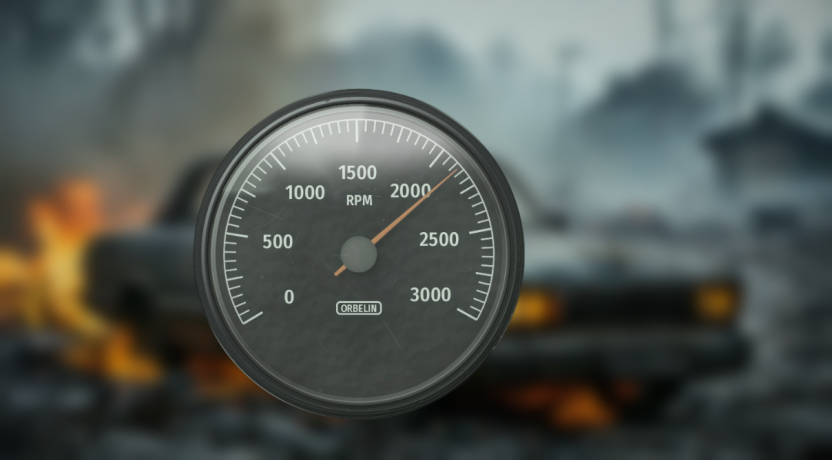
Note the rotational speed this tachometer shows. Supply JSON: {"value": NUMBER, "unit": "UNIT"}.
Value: {"value": 2125, "unit": "rpm"}
